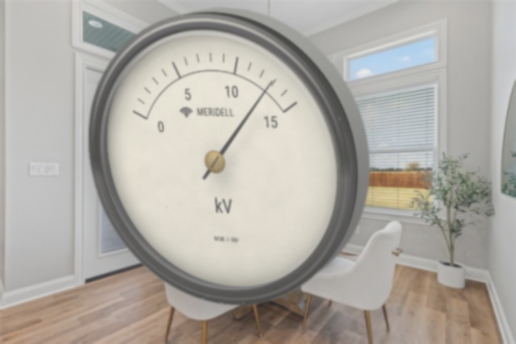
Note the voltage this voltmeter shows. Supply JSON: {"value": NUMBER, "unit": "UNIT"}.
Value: {"value": 13, "unit": "kV"}
